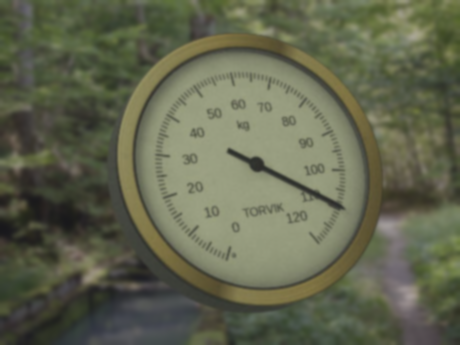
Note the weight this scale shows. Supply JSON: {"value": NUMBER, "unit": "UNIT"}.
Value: {"value": 110, "unit": "kg"}
